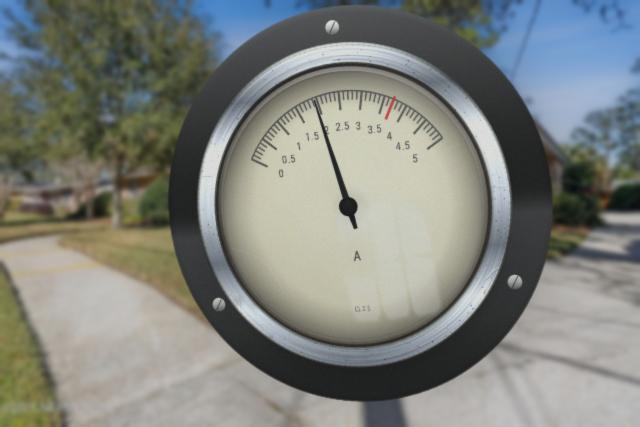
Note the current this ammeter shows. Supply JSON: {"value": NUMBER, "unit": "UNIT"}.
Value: {"value": 2, "unit": "A"}
